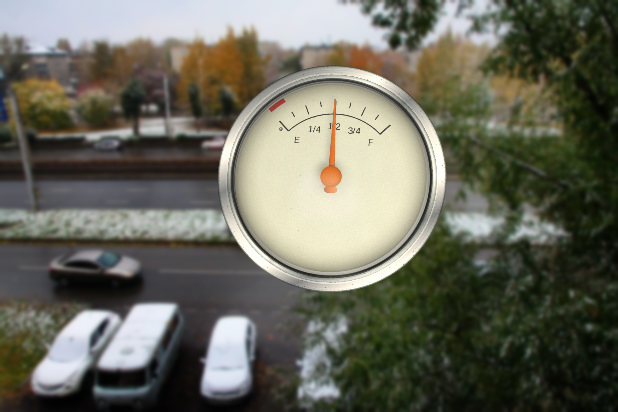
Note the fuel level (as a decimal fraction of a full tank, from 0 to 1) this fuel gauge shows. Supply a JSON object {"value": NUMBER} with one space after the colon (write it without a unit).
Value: {"value": 0.5}
